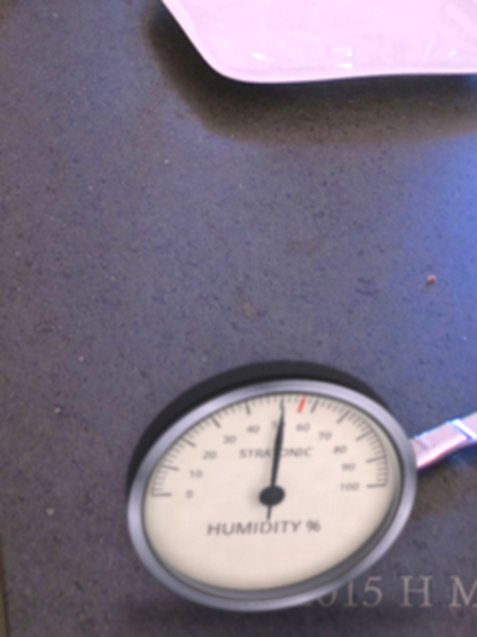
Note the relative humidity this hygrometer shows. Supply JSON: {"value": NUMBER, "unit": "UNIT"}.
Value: {"value": 50, "unit": "%"}
